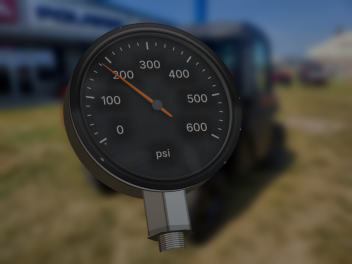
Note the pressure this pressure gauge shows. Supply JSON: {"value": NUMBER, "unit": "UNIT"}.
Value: {"value": 180, "unit": "psi"}
